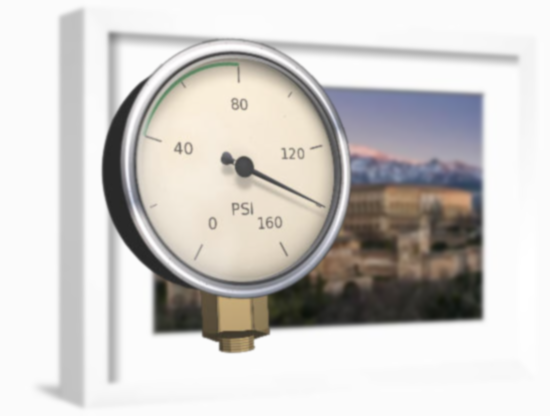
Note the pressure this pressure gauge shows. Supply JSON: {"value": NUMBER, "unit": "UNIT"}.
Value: {"value": 140, "unit": "psi"}
